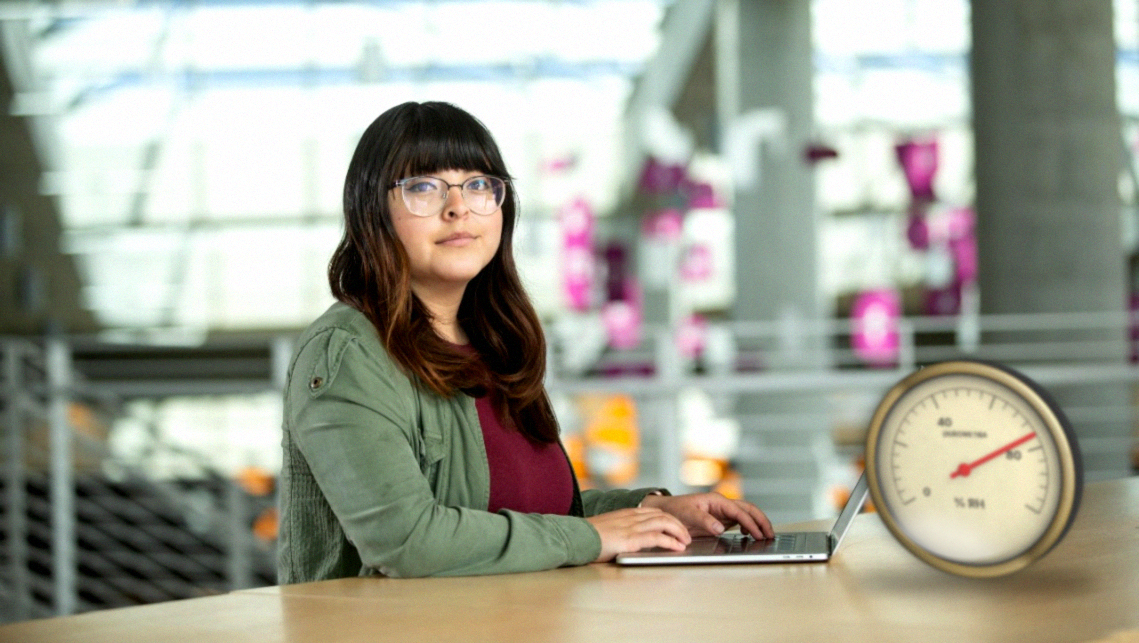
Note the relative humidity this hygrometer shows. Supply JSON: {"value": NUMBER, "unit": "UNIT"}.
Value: {"value": 76, "unit": "%"}
